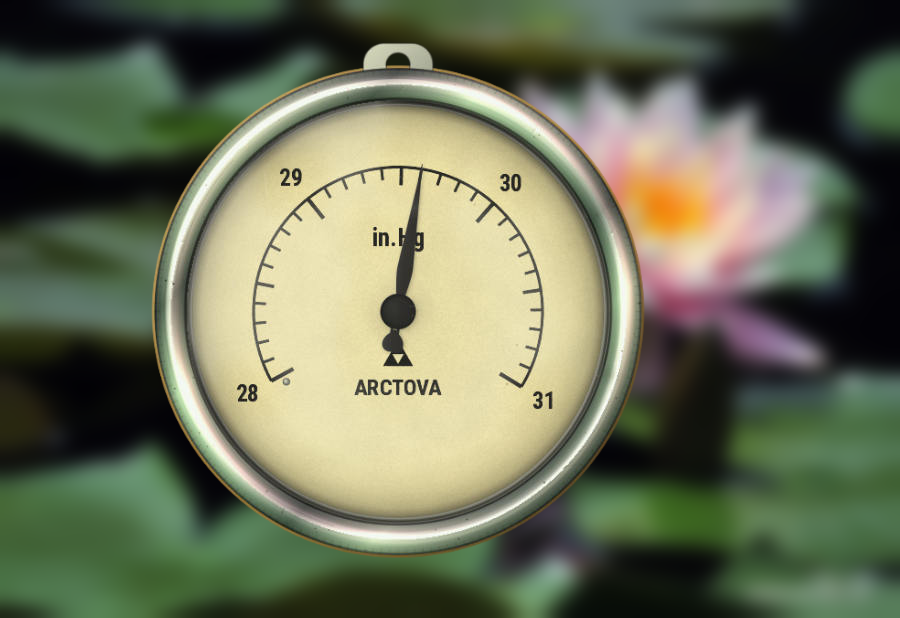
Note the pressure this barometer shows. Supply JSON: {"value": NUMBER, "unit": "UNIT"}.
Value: {"value": 29.6, "unit": "inHg"}
